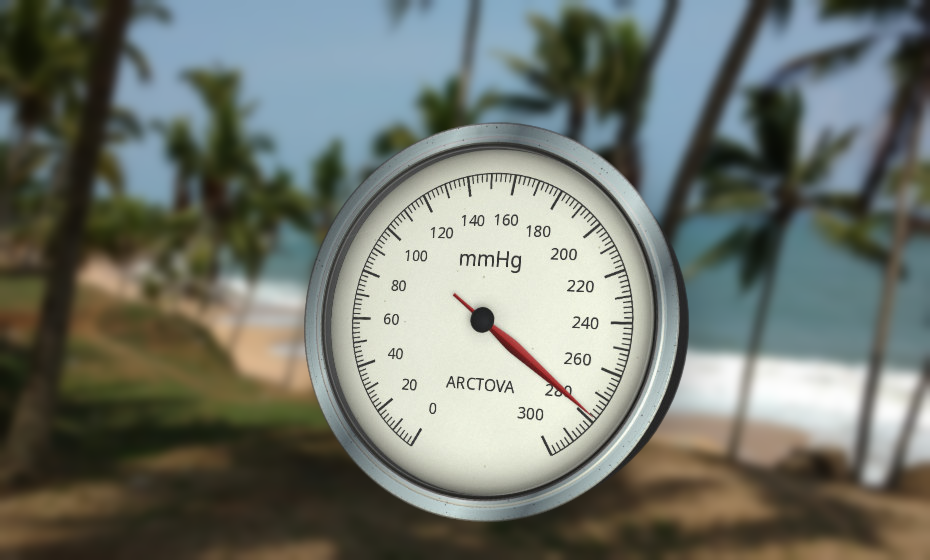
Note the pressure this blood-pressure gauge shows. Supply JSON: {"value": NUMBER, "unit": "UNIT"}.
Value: {"value": 278, "unit": "mmHg"}
